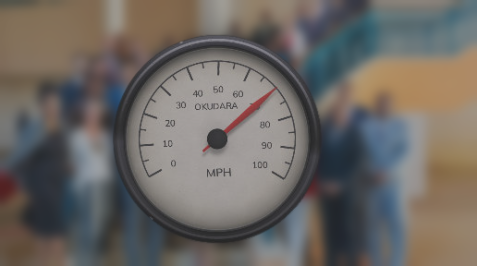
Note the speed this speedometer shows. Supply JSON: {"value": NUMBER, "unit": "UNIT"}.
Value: {"value": 70, "unit": "mph"}
